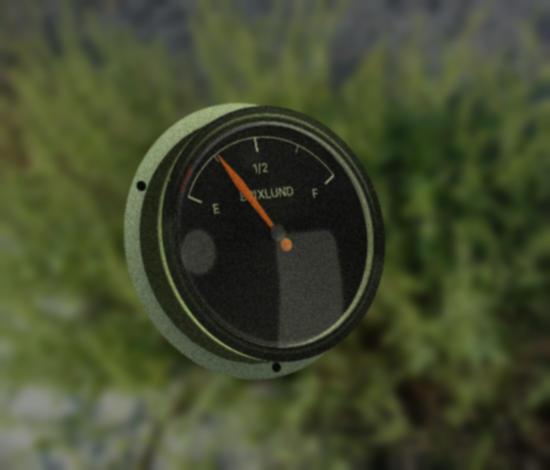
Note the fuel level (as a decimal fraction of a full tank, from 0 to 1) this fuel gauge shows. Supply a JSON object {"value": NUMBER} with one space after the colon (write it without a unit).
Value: {"value": 0.25}
